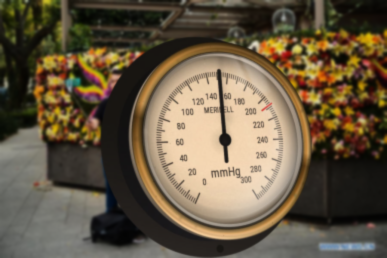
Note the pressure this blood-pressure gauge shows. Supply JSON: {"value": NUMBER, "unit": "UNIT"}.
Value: {"value": 150, "unit": "mmHg"}
